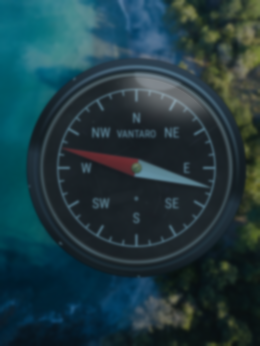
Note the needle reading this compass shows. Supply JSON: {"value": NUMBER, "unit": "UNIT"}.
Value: {"value": 285, "unit": "°"}
